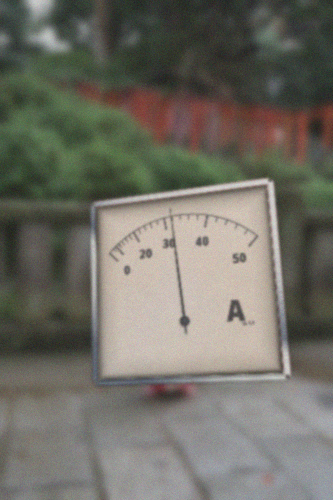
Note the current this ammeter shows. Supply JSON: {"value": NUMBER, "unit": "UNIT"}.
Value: {"value": 32, "unit": "A"}
